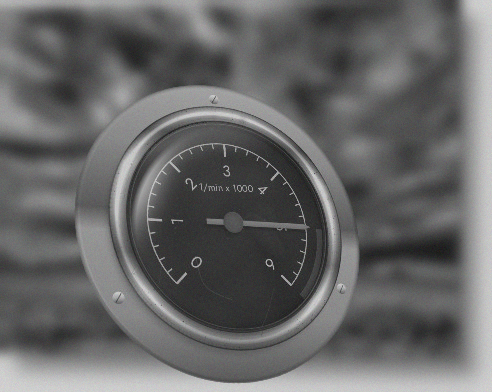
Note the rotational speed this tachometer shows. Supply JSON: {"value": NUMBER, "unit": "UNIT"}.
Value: {"value": 5000, "unit": "rpm"}
